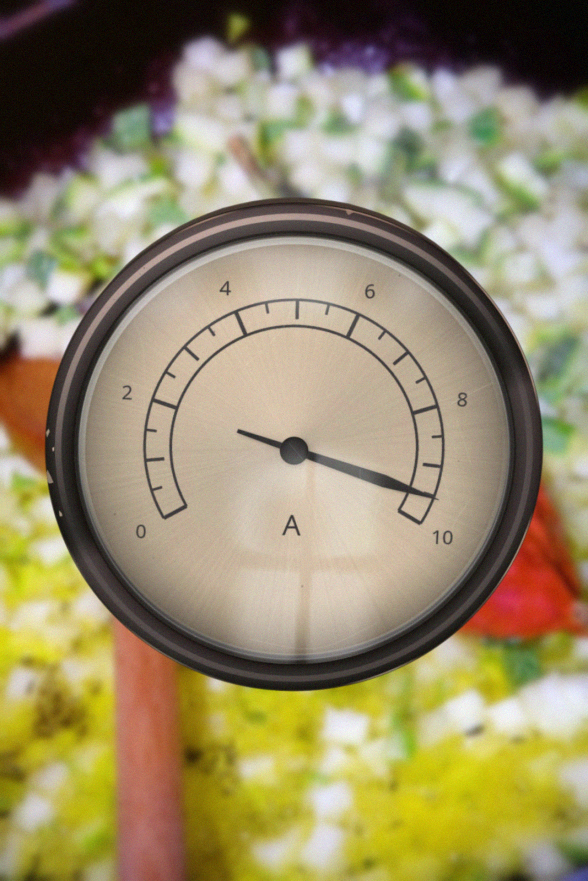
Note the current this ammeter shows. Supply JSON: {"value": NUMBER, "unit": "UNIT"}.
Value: {"value": 9.5, "unit": "A"}
